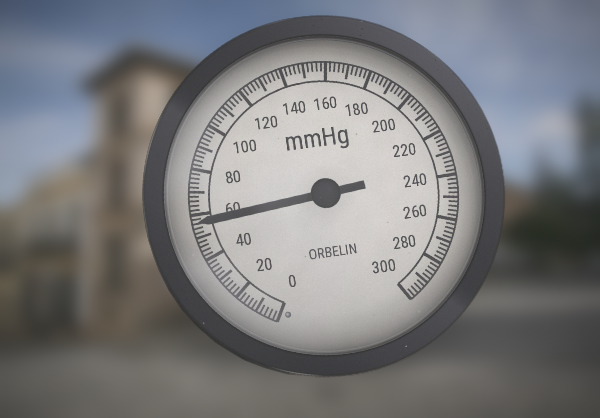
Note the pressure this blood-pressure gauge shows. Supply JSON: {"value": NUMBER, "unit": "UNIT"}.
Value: {"value": 56, "unit": "mmHg"}
